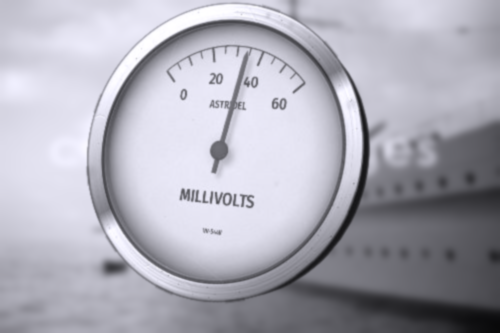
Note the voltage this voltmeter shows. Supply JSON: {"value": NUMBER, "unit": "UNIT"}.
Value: {"value": 35, "unit": "mV"}
